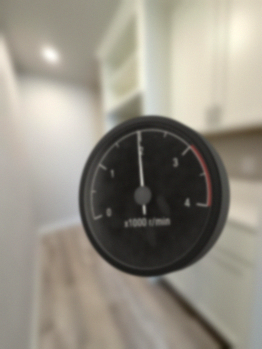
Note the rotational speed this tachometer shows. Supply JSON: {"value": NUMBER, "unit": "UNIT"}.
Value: {"value": 2000, "unit": "rpm"}
